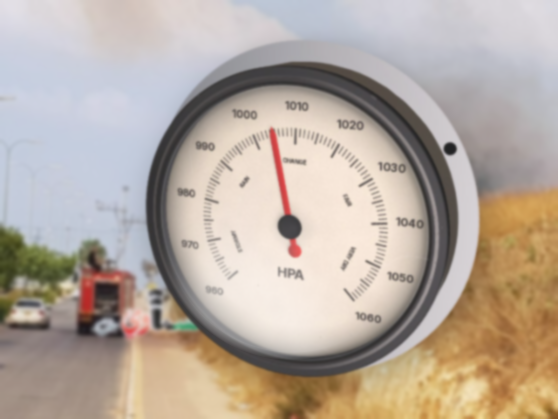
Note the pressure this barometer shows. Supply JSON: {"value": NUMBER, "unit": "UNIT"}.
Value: {"value": 1005, "unit": "hPa"}
